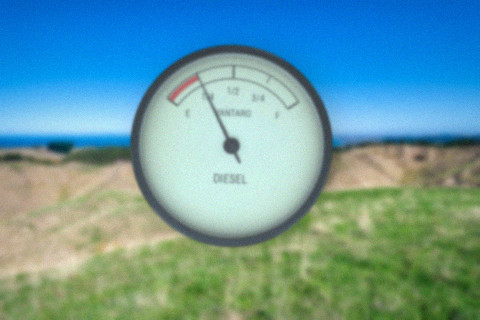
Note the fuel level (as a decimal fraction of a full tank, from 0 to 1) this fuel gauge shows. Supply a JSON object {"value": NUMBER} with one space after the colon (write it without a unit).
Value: {"value": 0.25}
